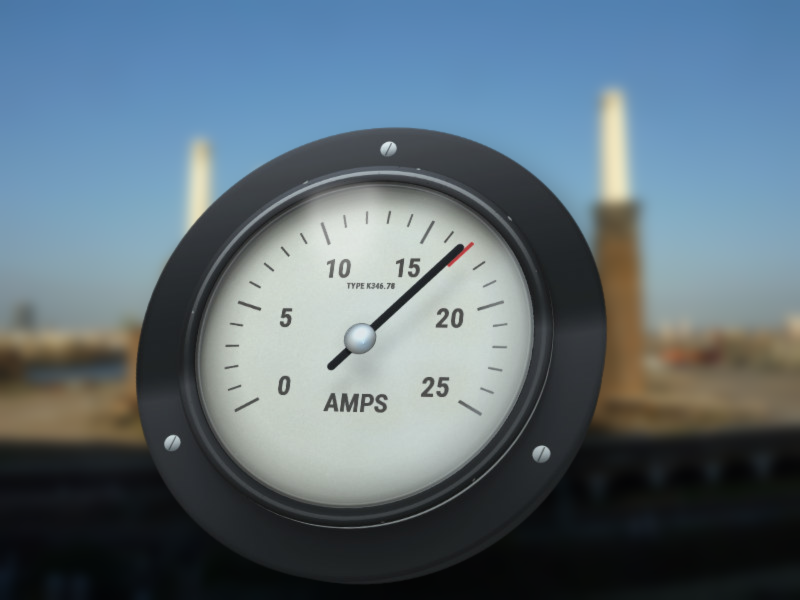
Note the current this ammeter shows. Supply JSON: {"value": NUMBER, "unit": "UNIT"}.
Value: {"value": 17, "unit": "A"}
